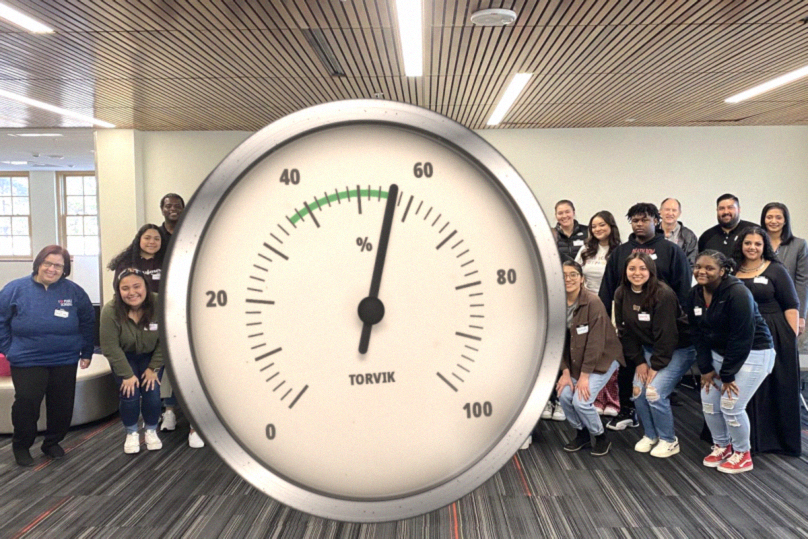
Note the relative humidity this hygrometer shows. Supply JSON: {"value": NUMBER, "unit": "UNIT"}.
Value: {"value": 56, "unit": "%"}
